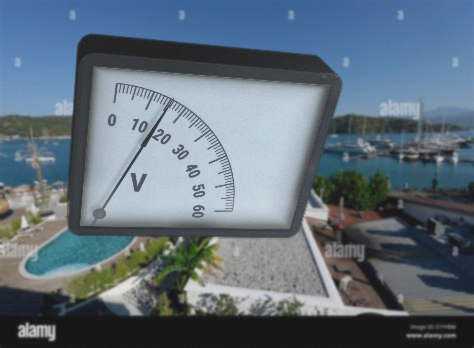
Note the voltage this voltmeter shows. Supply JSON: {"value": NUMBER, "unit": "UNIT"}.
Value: {"value": 15, "unit": "V"}
